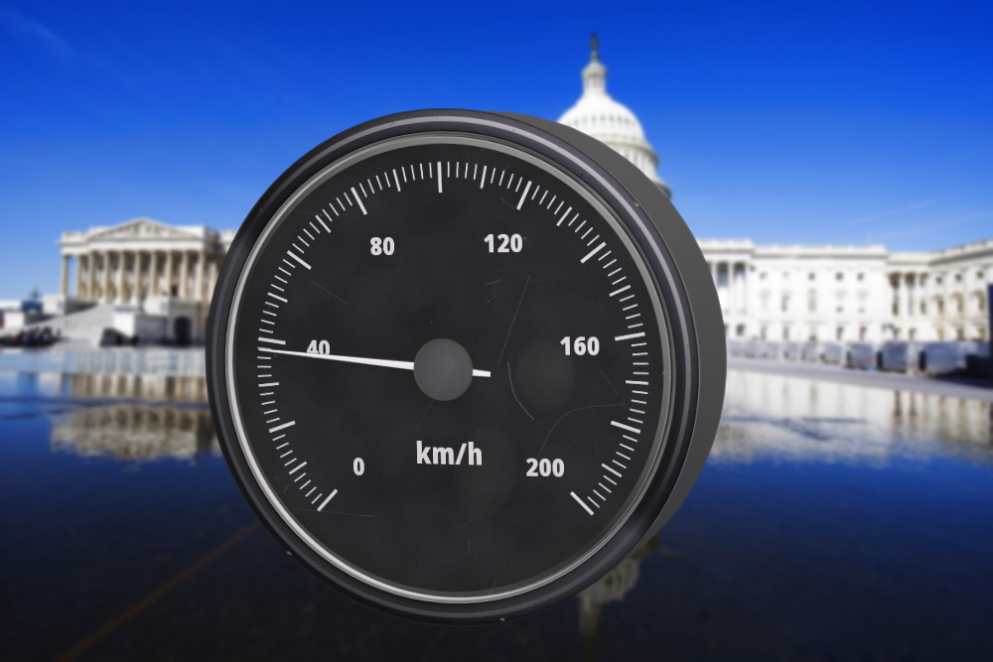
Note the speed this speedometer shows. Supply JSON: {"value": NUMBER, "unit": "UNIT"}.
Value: {"value": 38, "unit": "km/h"}
